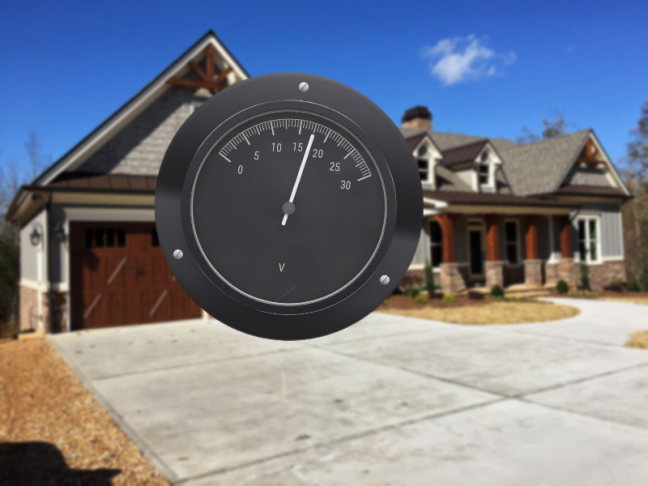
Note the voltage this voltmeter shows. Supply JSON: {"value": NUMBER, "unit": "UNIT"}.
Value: {"value": 17.5, "unit": "V"}
